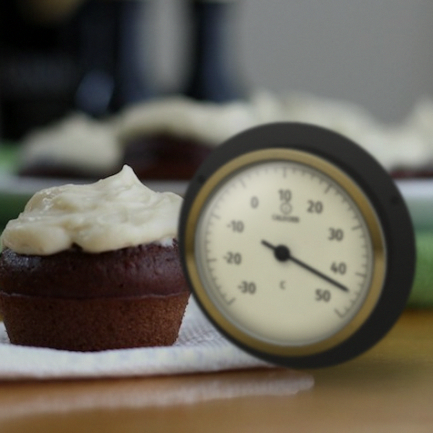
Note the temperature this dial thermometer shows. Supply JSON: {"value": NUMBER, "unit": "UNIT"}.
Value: {"value": 44, "unit": "°C"}
